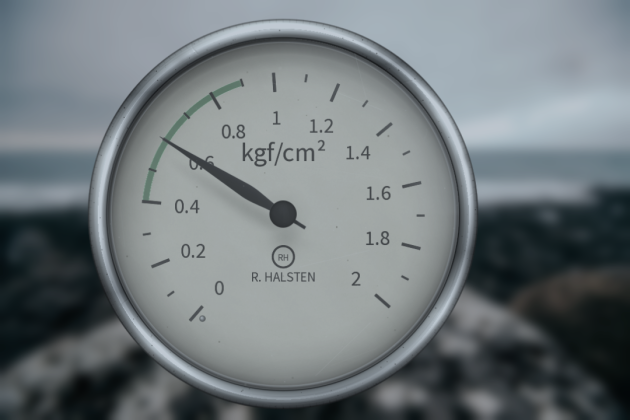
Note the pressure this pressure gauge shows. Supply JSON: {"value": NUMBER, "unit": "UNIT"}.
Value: {"value": 0.6, "unit": "kg/cm²"}
